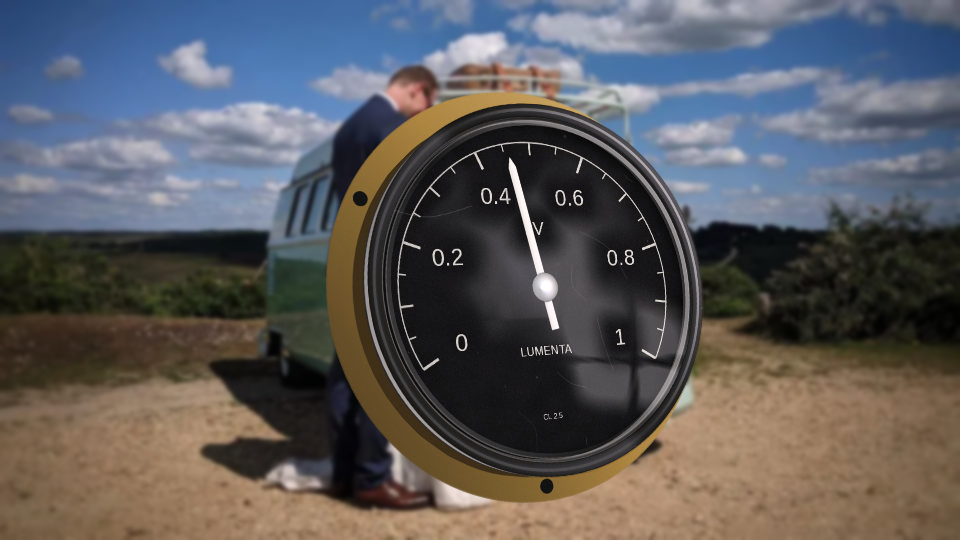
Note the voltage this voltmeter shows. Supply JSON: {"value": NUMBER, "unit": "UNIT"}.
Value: {"value": 0.45, "unit": "kV"}
